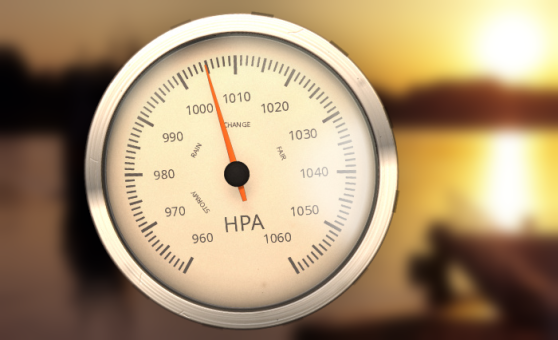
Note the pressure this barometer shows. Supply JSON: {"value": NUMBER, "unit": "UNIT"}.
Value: {"value": 1005, "unit": "hPa"}
